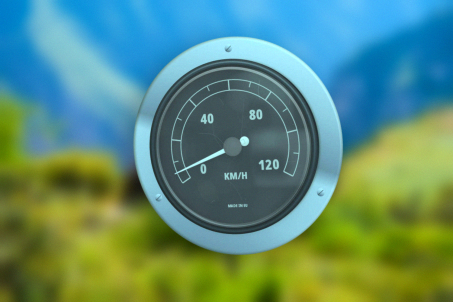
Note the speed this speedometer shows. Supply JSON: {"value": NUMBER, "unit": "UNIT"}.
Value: {"value": 5, "unit": "km/h"}
